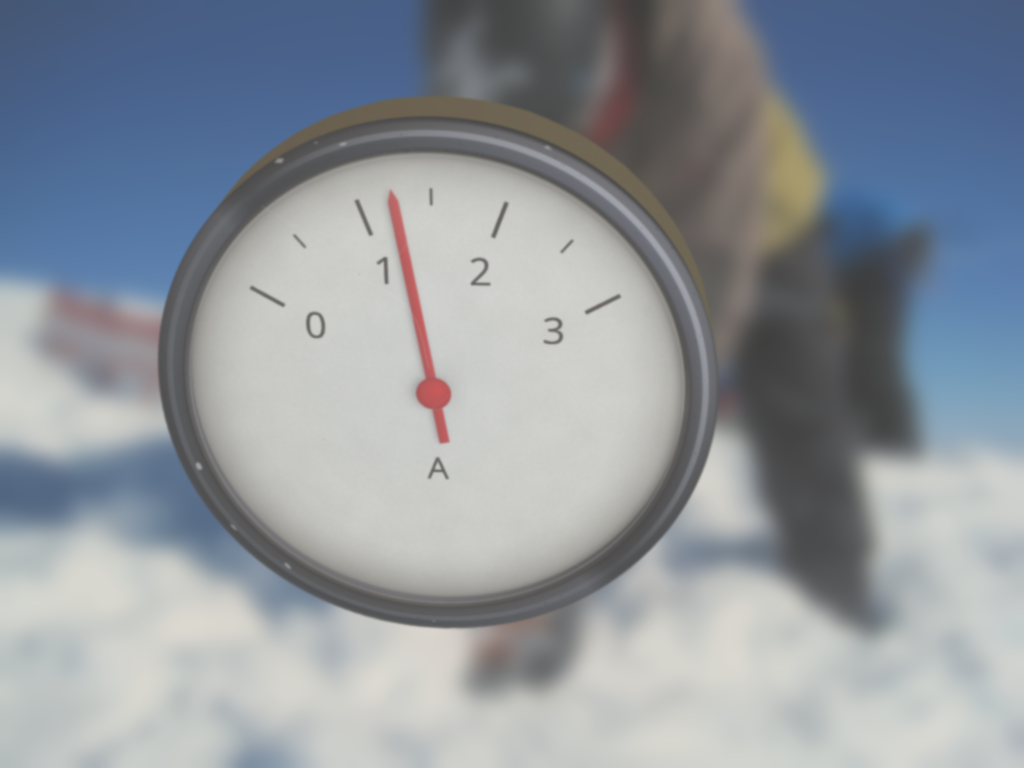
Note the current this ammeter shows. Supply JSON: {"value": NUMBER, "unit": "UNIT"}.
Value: {"value": 1.25, "unit": "A"}
